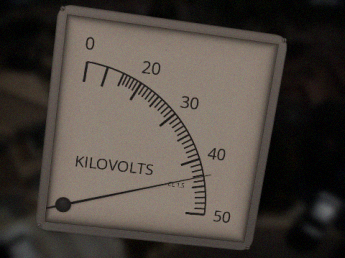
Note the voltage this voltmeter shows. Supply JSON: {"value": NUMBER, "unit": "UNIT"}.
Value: {"value": 43, "unit": "kV"}
